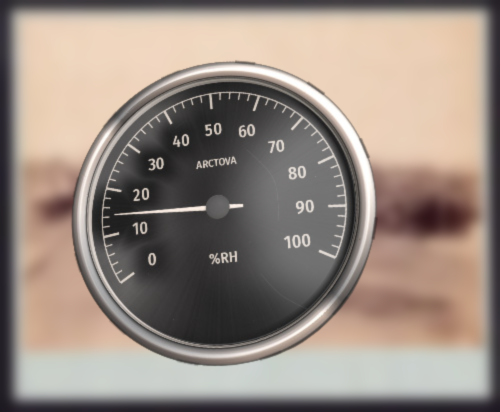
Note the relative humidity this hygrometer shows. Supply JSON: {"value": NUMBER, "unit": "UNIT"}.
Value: {"value": 14, "unit": "%"}
